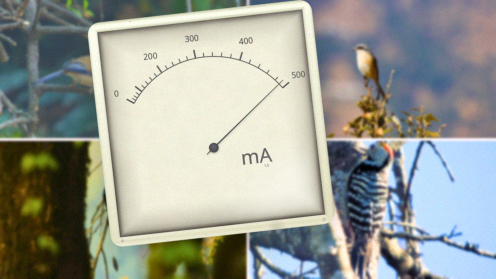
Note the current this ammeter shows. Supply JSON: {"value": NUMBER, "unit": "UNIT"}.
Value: {"value": 490, "unit": "mA"}
